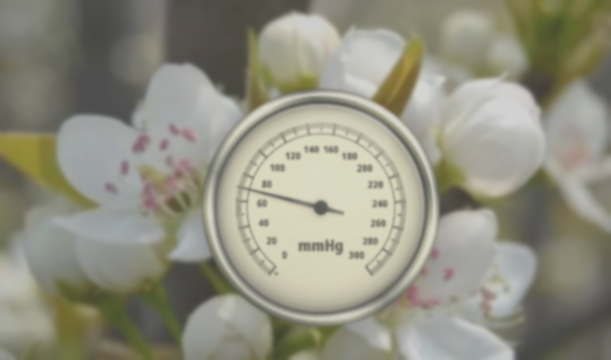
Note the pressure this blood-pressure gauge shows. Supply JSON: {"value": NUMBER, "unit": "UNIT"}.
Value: {"value": 70, "unit": "mmHg"}
